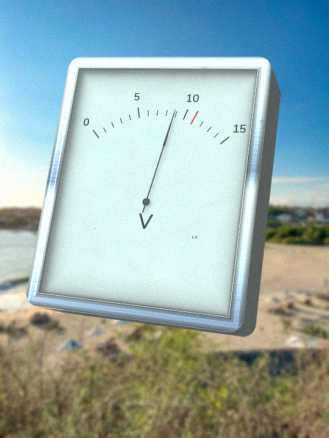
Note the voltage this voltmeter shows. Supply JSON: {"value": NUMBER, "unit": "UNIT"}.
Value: {"value": 9, "unit": "V"}
